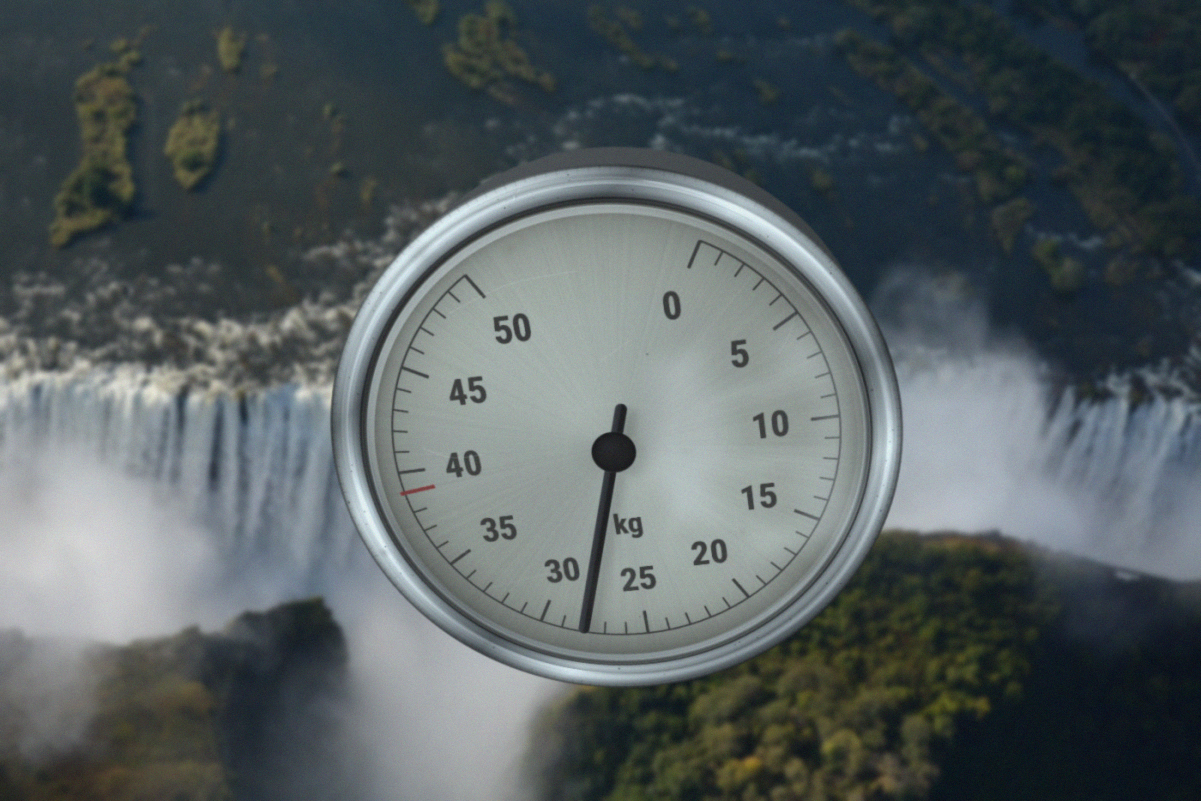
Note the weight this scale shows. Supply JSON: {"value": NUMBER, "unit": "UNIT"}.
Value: {"value": 28, "unit": "kg"}
